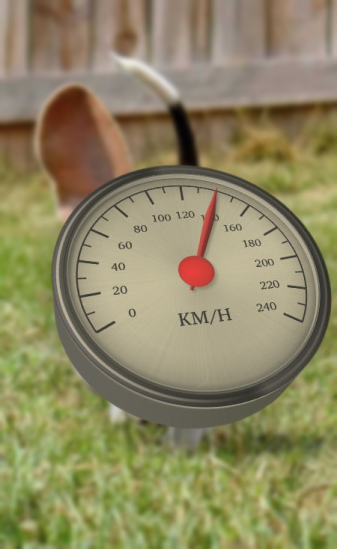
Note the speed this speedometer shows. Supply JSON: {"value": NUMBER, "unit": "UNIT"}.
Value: {"value": 140, "unit": "km/h"}
